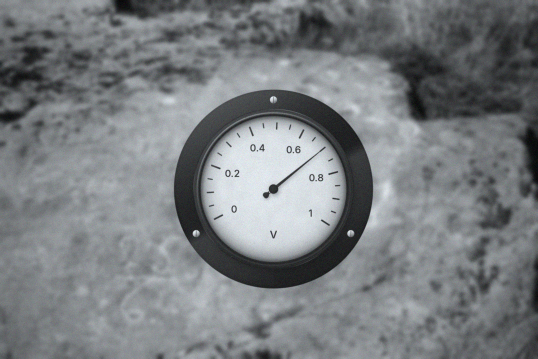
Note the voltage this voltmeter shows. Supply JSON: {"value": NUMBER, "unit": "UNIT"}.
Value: {"value": 0.7, "unit": "V"}
